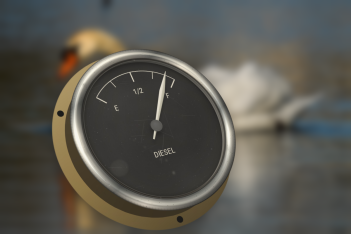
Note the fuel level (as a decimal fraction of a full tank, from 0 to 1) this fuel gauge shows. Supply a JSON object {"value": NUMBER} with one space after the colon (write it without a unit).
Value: {"value": 0.875}
